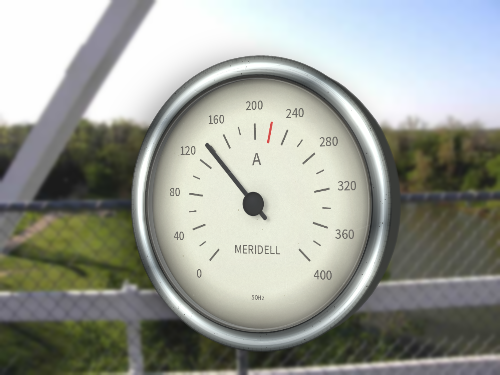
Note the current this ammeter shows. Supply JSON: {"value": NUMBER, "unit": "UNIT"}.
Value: {"value": 140, "unit": "A"}
